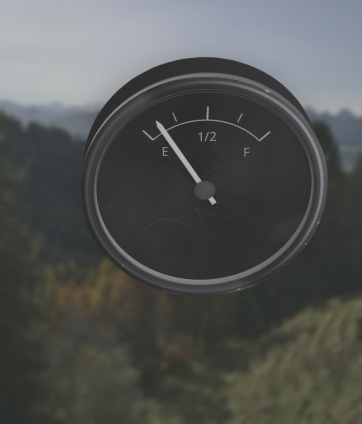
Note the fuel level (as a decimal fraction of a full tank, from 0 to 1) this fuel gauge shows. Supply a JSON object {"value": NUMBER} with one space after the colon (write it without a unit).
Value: {"value": 0.125}
